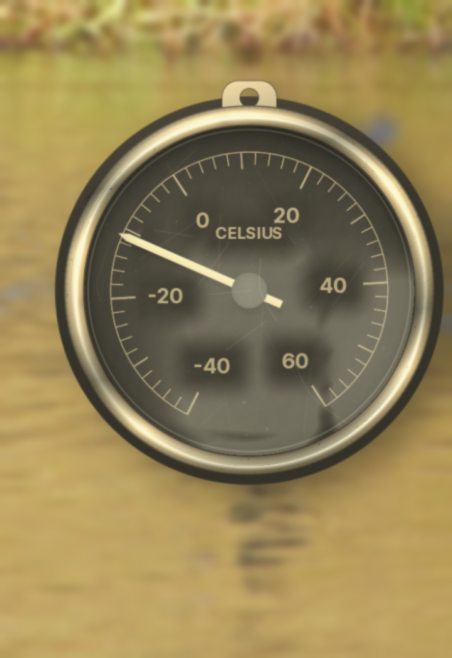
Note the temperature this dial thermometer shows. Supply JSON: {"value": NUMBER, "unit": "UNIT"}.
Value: {"value": -11, "unit": "°C"}
